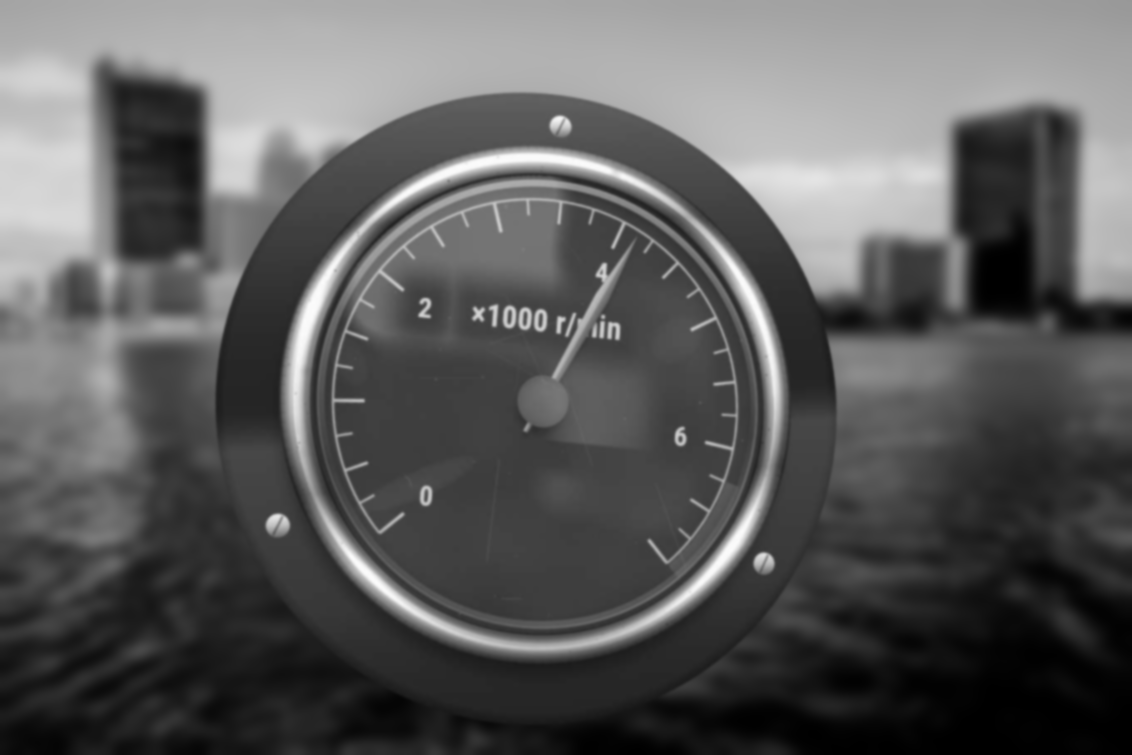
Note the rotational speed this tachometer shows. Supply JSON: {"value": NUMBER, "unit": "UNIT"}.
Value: {"value": 4125, "unit": "rpm"}
